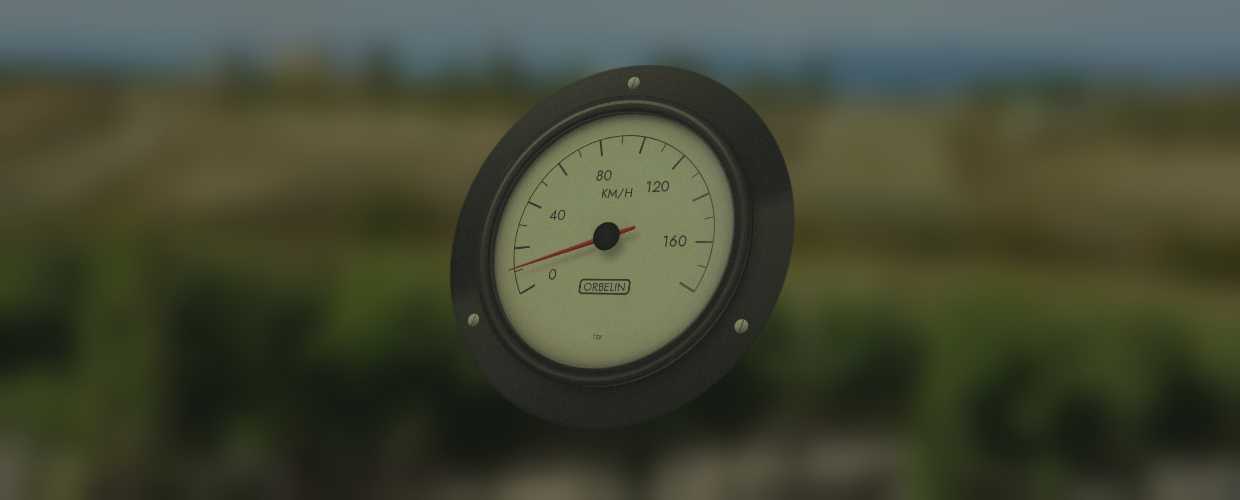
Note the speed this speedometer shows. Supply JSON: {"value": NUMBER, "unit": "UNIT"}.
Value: {"value": 10, "unit": "km/h"}
